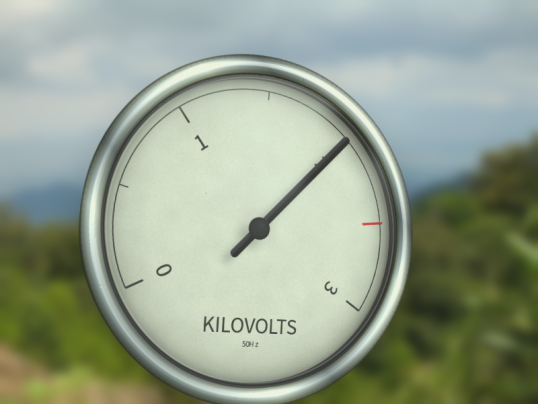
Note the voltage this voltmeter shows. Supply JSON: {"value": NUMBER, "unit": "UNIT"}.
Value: {"value": 2, "unit": "kV"}
